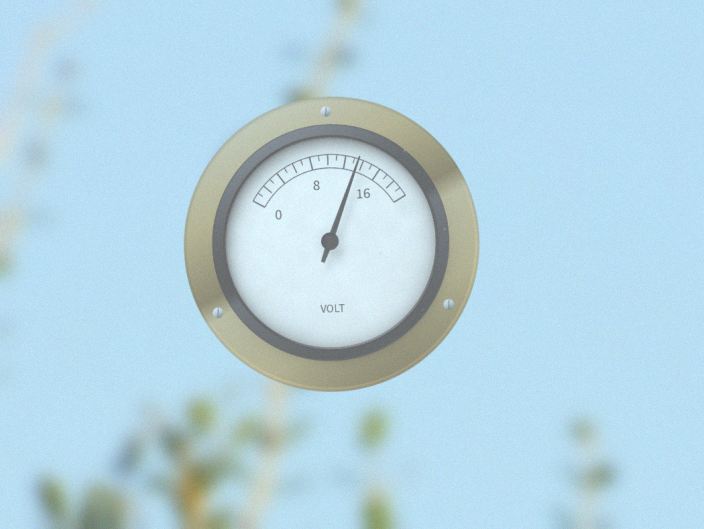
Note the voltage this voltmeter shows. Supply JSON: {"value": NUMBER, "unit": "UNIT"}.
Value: {"value": 13.5, "unit": "V"}
